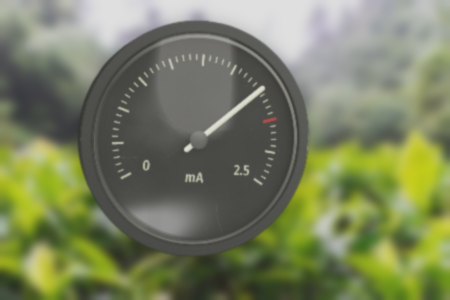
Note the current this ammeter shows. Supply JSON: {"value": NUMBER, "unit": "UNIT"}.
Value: {"value": 1.75, "unit": "mA"}
